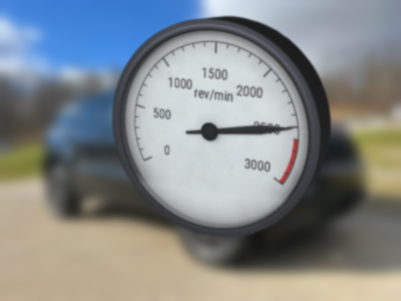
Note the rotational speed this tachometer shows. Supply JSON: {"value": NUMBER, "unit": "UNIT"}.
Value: {"value": 2500, "unit": "rpm"}
